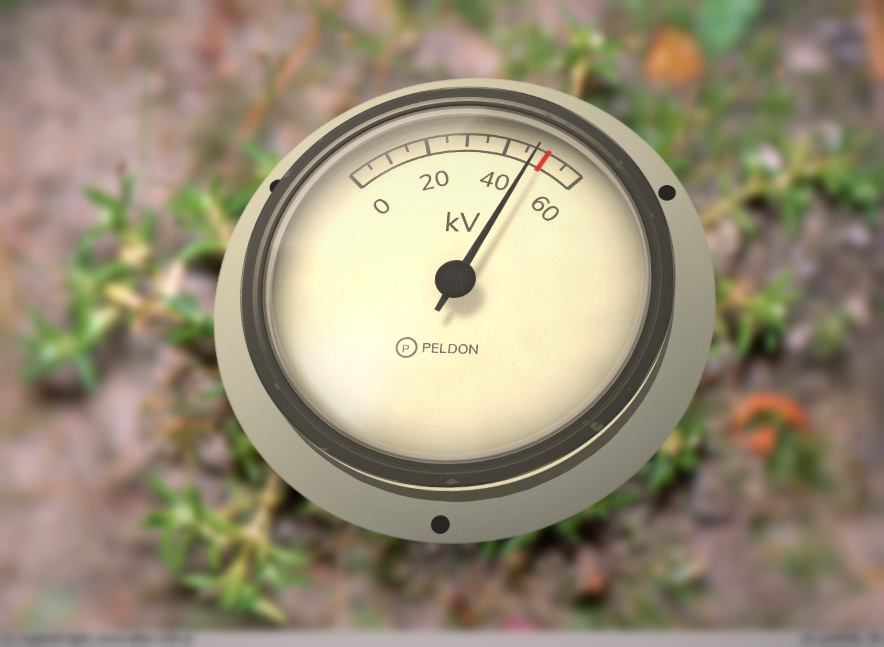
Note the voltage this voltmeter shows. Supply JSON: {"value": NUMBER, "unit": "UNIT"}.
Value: {"value": 47.5, "unit": "kV"}
